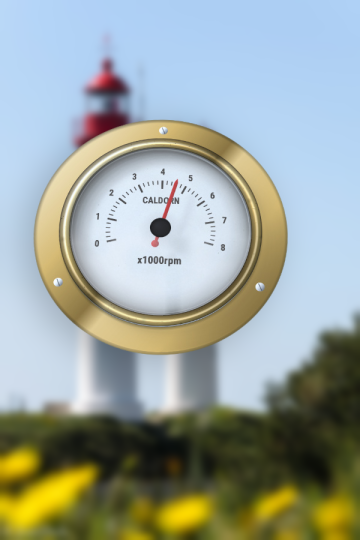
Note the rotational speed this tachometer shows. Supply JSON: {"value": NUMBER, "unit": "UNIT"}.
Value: {"value": 4600, "unit": "rpm"}
